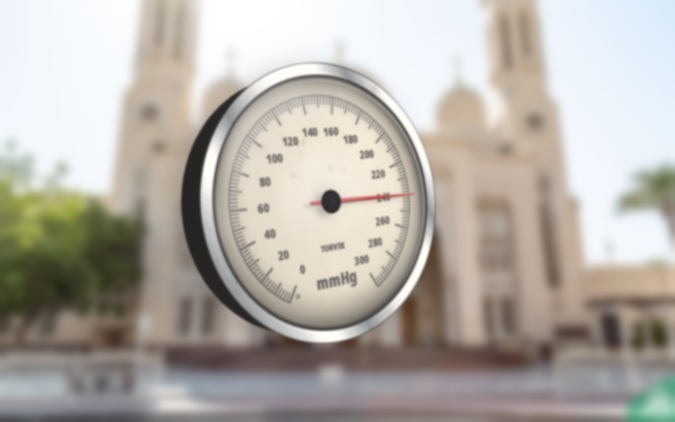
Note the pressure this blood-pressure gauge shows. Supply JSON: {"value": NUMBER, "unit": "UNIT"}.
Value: {"value": 240, "unit": "mmHg"}
